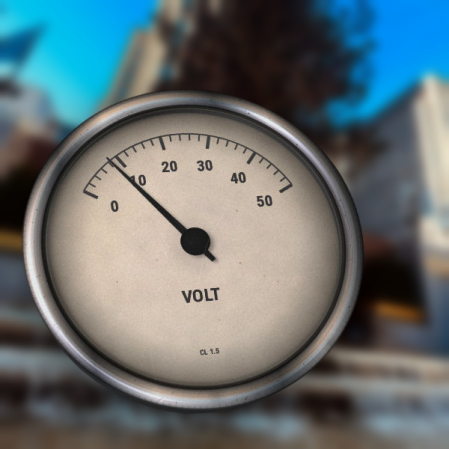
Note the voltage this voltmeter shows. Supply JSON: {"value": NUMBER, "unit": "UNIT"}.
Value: {"value": 8, "unit": "V"}
